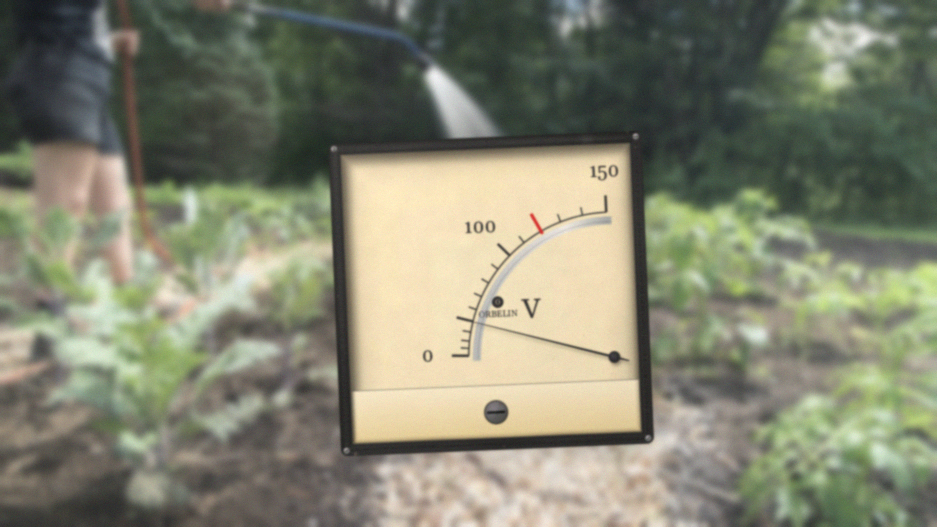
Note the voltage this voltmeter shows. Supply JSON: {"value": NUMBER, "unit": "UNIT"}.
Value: {"value": 50, "unit": "V"}
